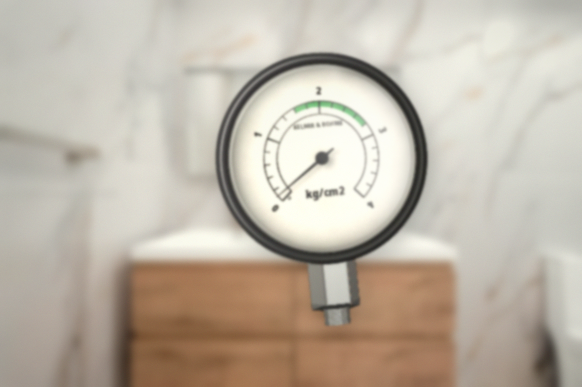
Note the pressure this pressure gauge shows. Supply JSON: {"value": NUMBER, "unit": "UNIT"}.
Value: {"value": 0.1, "unit": "kg/cm²"}
